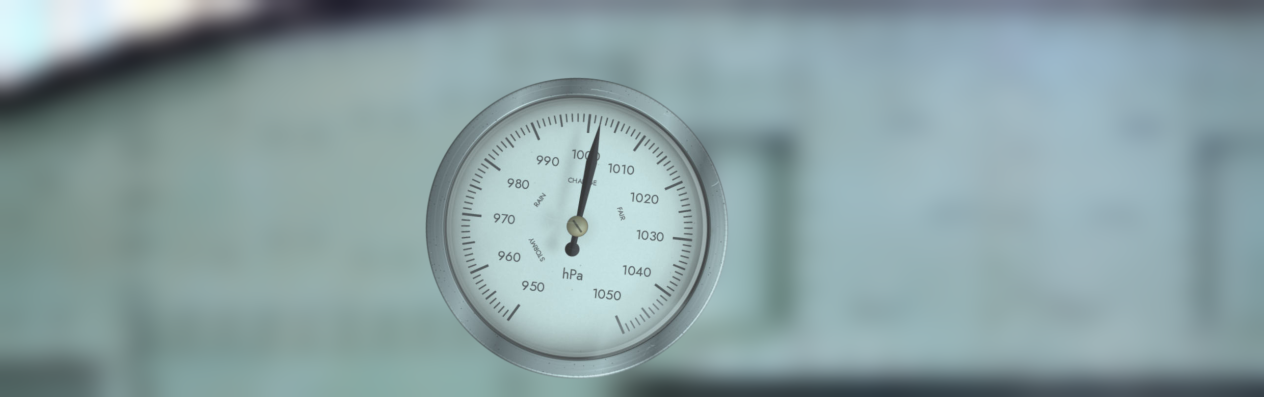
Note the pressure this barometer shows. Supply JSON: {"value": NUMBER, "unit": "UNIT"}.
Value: {"value": 1002, "unit": "hPa"}
